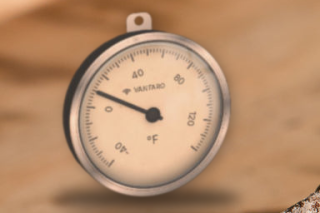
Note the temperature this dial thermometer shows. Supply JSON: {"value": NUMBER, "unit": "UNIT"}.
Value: {"value": 10, "unit": "°F"}
